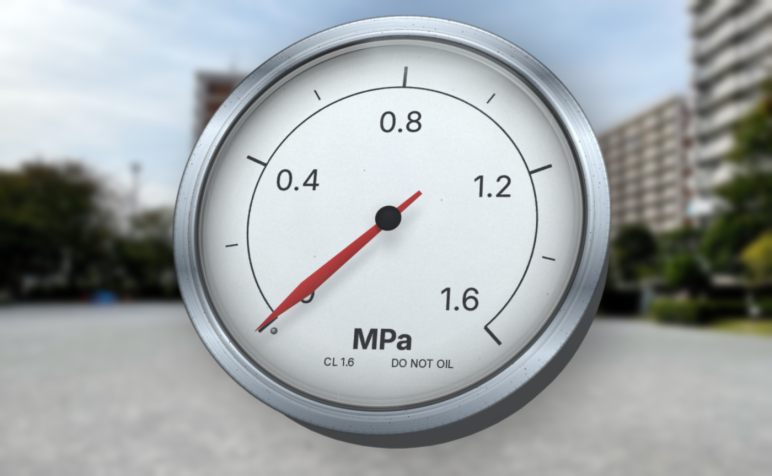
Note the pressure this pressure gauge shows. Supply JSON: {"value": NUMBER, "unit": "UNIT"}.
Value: {"value": 0, "unit": "MPa"}
